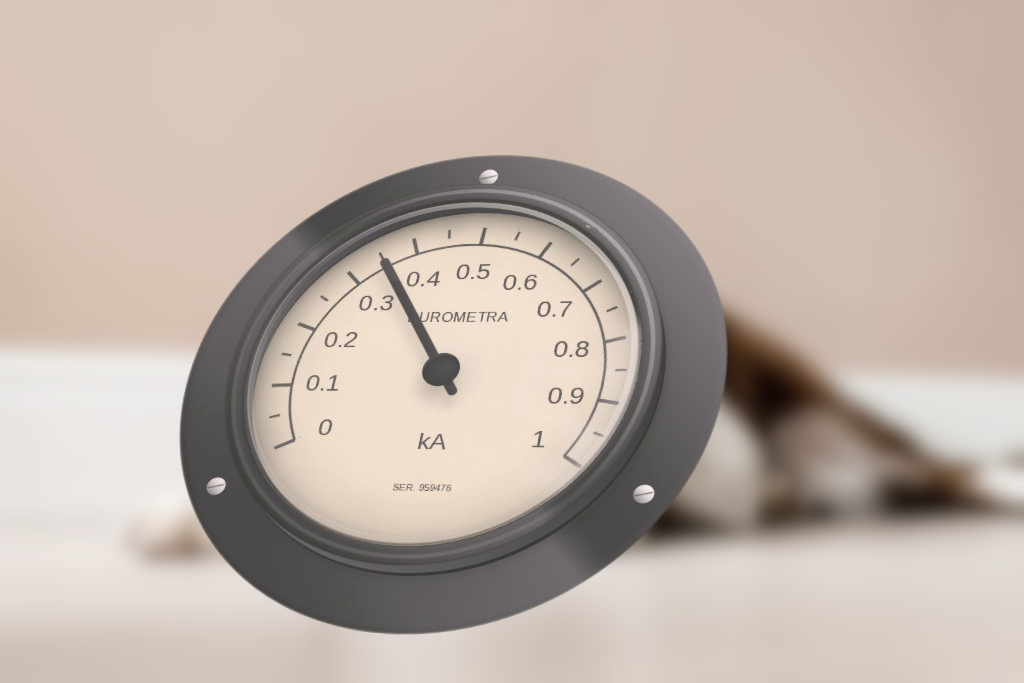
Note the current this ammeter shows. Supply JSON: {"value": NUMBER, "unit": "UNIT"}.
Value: {"value": 0.35, "unit": "kA"}
